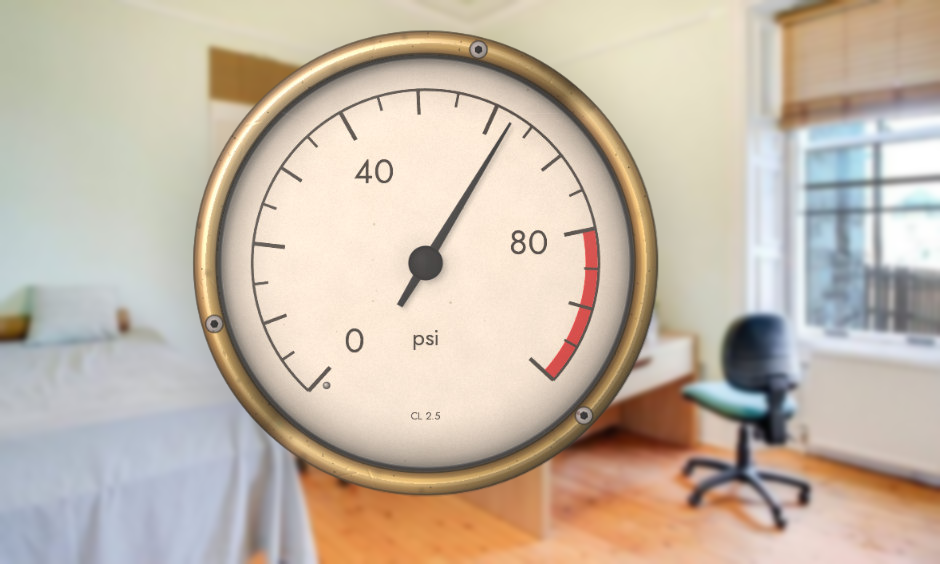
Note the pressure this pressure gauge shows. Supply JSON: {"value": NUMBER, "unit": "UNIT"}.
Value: {"value": 62.5, "unit": "psi"}
